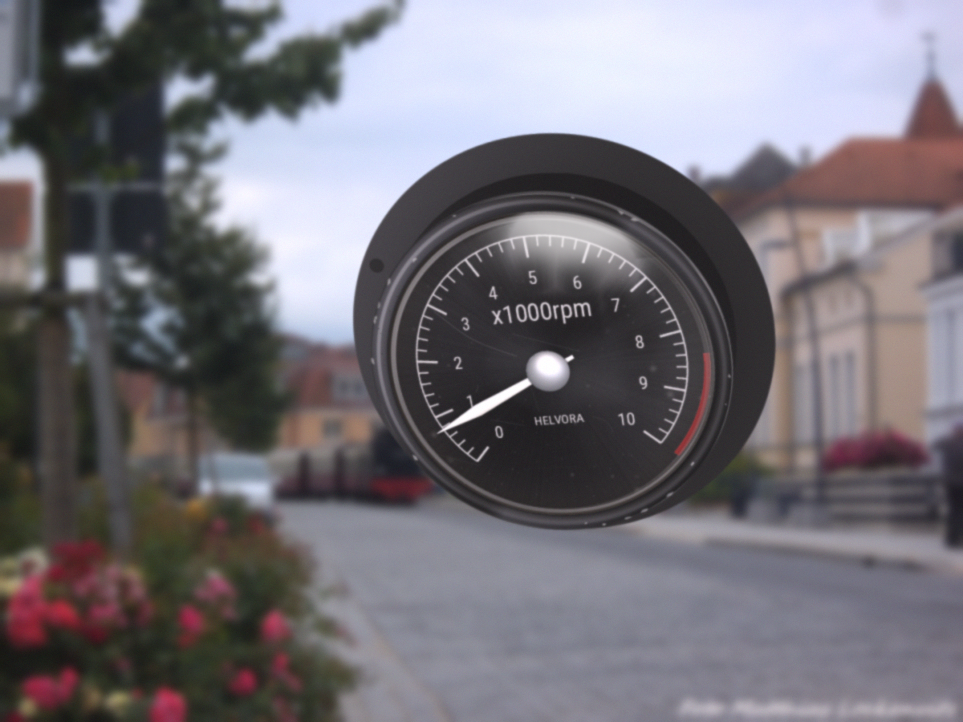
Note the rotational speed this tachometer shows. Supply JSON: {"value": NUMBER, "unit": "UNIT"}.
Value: {"value": 800, "unit": "rpm"}
